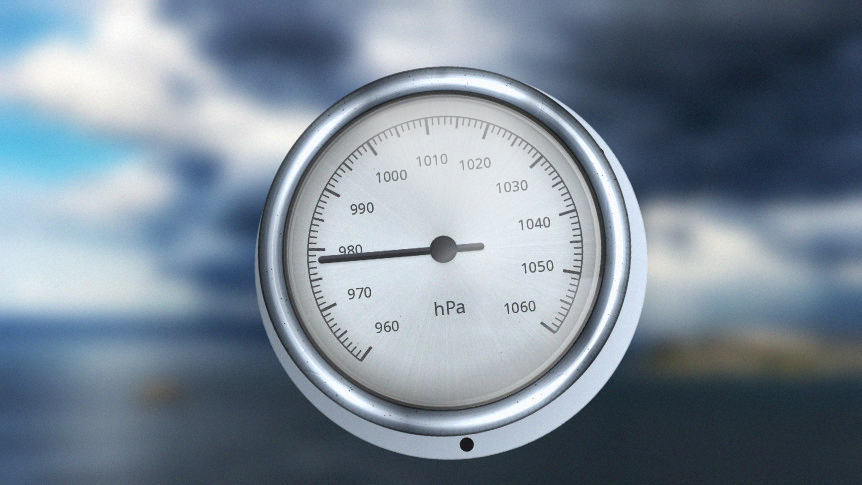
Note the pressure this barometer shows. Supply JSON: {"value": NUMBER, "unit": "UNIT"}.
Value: {"value": 978, "unit": "hPa"}
